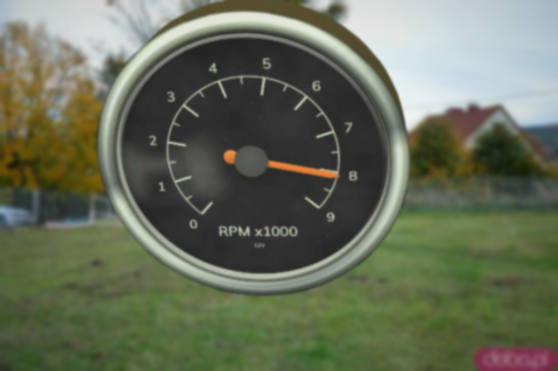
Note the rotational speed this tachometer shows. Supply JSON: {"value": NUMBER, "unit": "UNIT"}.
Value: {"value": 8000, "unit": "rpm"}
